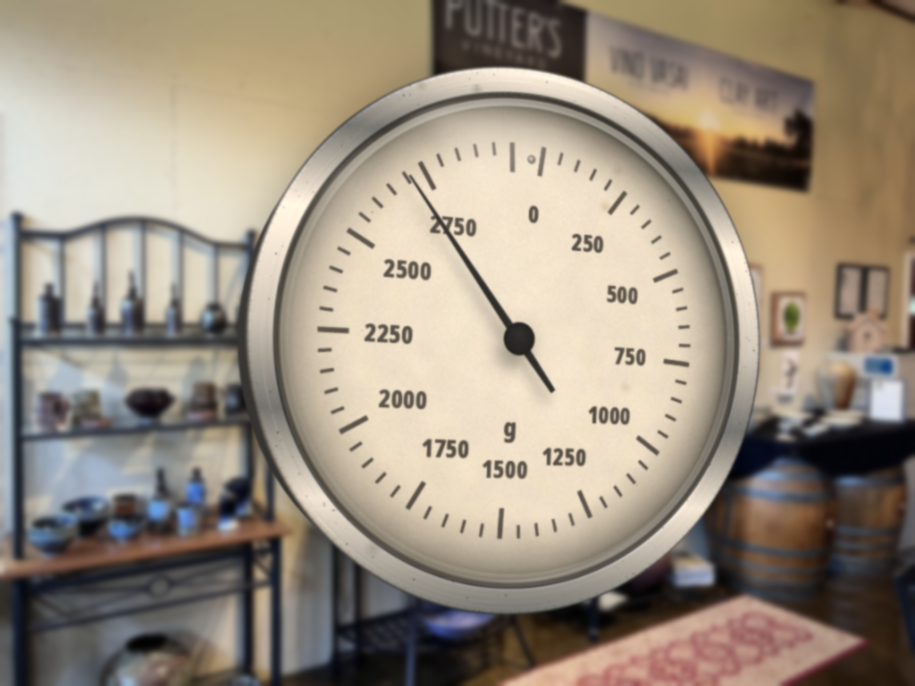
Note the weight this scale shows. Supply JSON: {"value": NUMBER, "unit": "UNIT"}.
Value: {"value": 2700, "unit": "g"}
